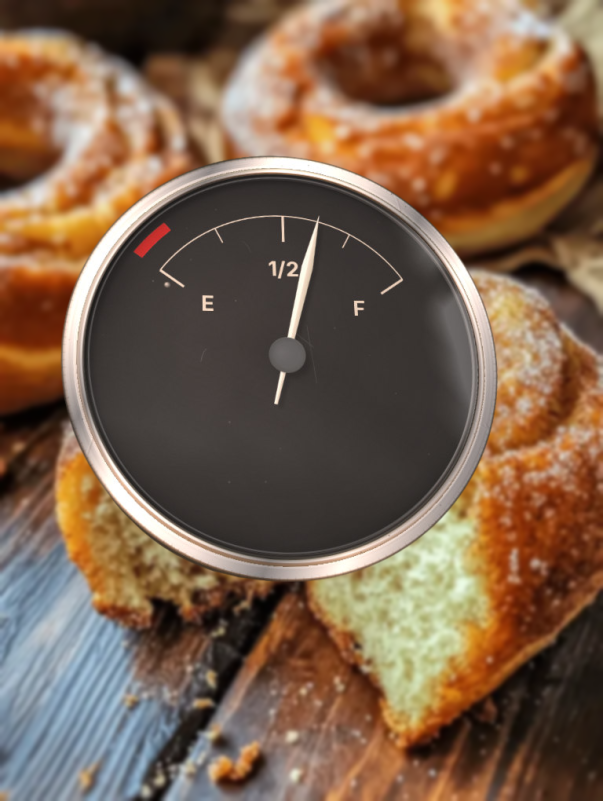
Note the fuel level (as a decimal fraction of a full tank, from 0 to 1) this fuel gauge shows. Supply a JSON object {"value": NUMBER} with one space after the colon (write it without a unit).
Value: {"value": 0.625}
